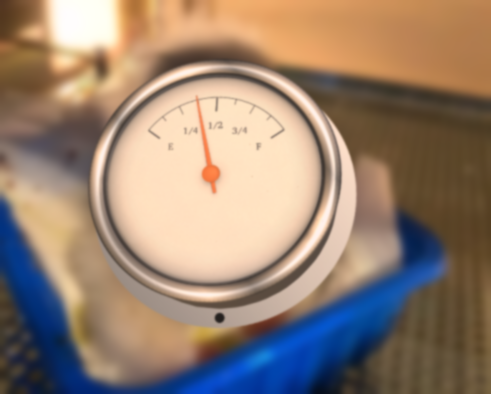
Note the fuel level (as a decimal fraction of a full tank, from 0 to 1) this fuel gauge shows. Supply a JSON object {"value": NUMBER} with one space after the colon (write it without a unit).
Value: {"value": 0.375}
